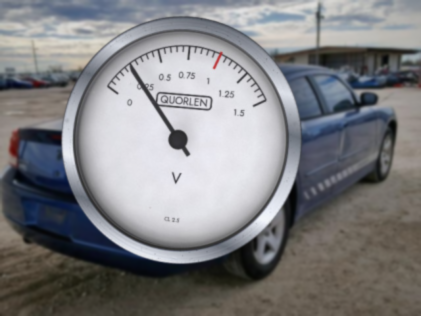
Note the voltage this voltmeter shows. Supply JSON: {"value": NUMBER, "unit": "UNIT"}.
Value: {"value": 0.25, "unit": "V"}
